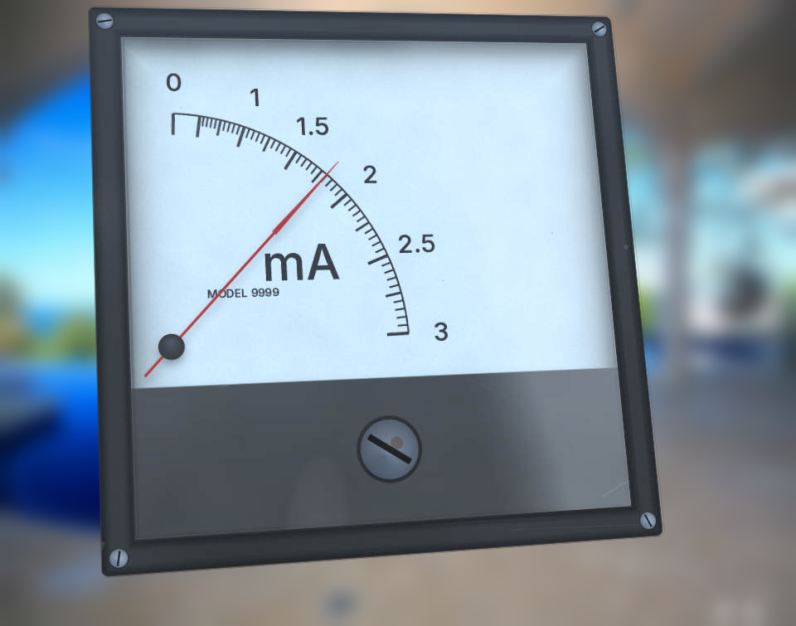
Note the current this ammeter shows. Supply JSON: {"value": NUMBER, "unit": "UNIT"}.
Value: {"value": 1.8, "unit": "mA"}
